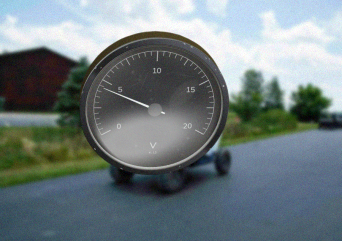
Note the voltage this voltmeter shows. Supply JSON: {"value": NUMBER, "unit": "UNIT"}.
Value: {"value": 4.5, "unit": "V"}
